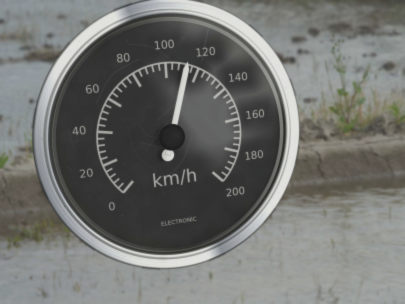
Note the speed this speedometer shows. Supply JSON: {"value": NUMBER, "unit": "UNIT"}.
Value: {"value": 112, "unit": "km/h"}
